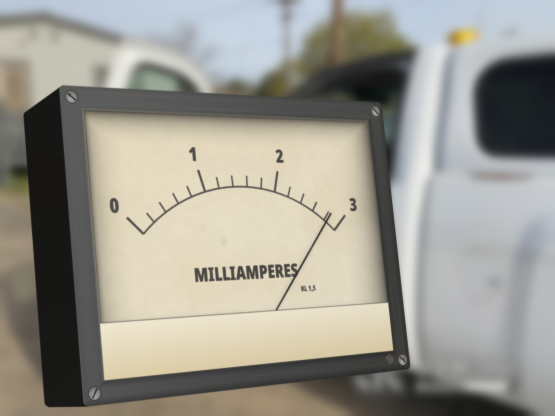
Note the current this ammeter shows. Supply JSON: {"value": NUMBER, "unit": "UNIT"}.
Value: {"value": 2.8, "unit": "mA"}
